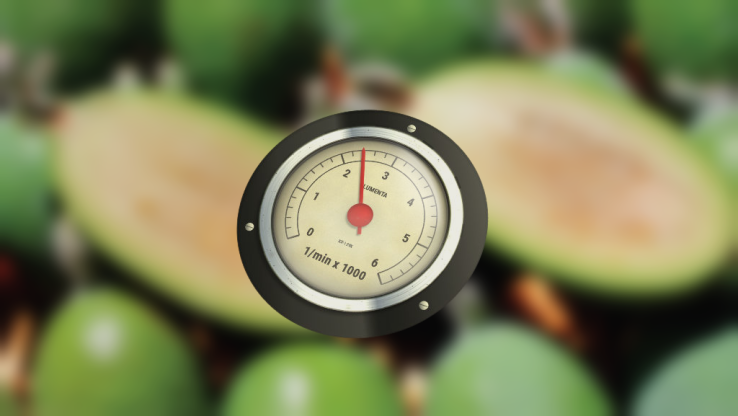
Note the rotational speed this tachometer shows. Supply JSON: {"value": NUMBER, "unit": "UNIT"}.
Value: {"value": 2400, "unit": "rpm"}
